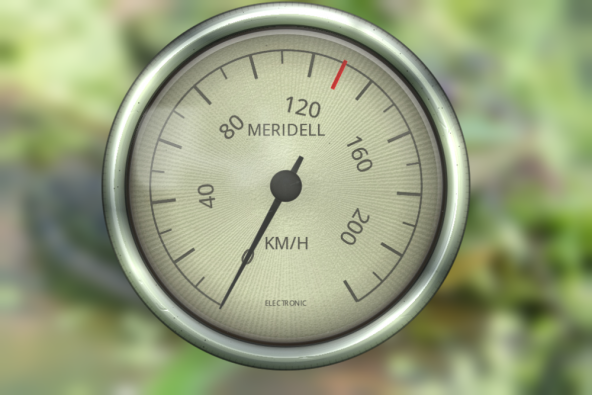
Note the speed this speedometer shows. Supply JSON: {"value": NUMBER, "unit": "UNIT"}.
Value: {"value": 0, "unit": "km/h"}
